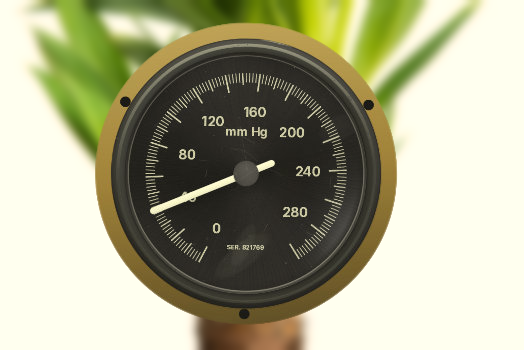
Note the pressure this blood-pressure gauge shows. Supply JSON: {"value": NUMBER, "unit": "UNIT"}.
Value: {"value": 40, "unit": "mmHg"}
